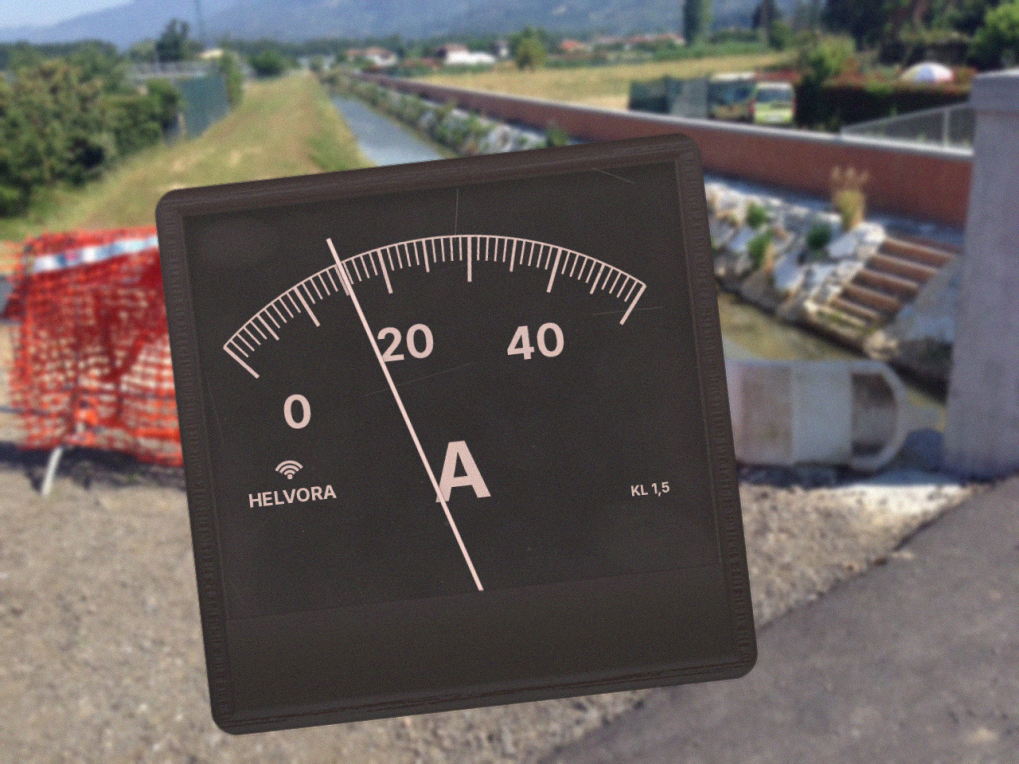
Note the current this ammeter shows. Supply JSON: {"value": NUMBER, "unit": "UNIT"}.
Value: {"value": 15.5, "unit": "A"}
